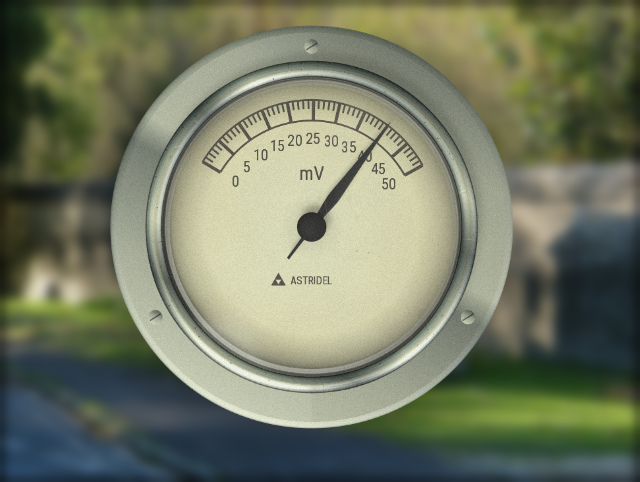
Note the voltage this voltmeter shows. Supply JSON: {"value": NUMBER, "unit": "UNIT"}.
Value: {"value": 40, "unit": "mV"}
